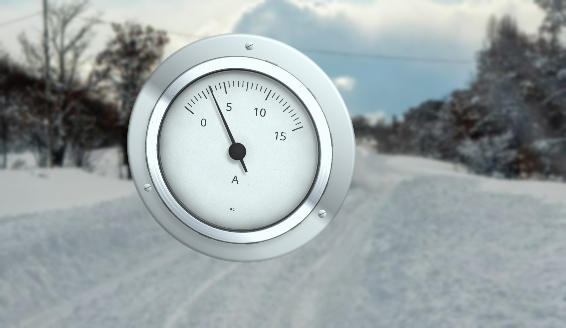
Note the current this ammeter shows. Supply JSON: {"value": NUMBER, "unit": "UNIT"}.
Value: {"value": 3.5, "unit": "A"}
